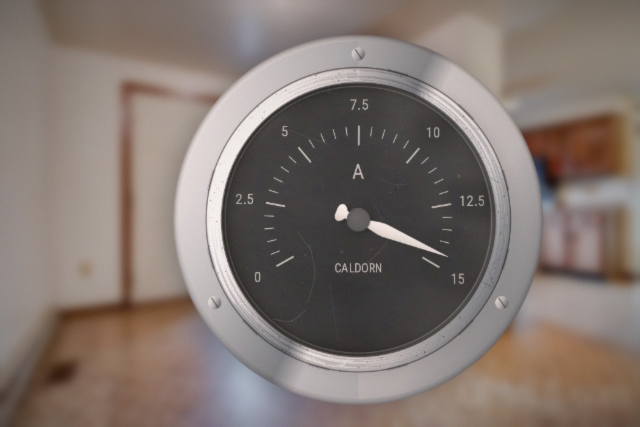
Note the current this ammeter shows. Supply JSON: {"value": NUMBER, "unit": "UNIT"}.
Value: {"value": 14.5, "unit": "A"}
